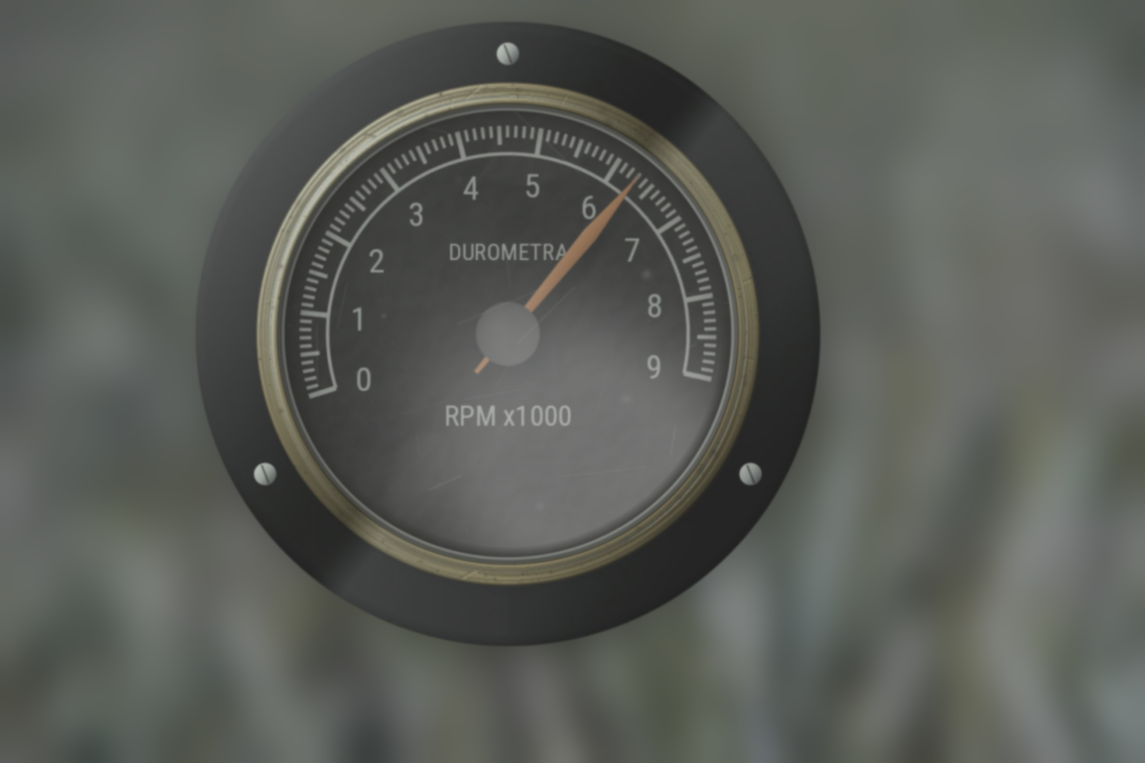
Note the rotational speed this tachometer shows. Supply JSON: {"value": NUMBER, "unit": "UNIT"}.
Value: {"value": 6300, "unit": "rpm"}
